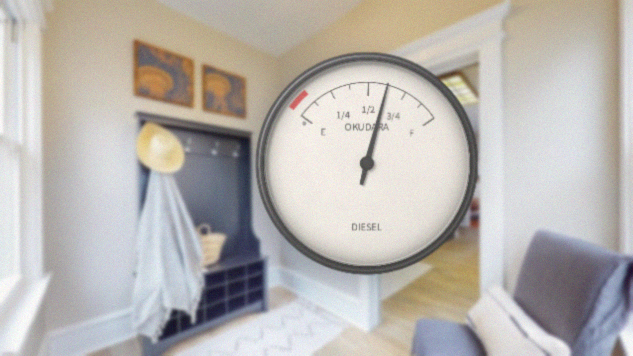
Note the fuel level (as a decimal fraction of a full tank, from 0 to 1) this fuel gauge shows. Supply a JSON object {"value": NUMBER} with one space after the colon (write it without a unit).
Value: {"value": 0.625}
